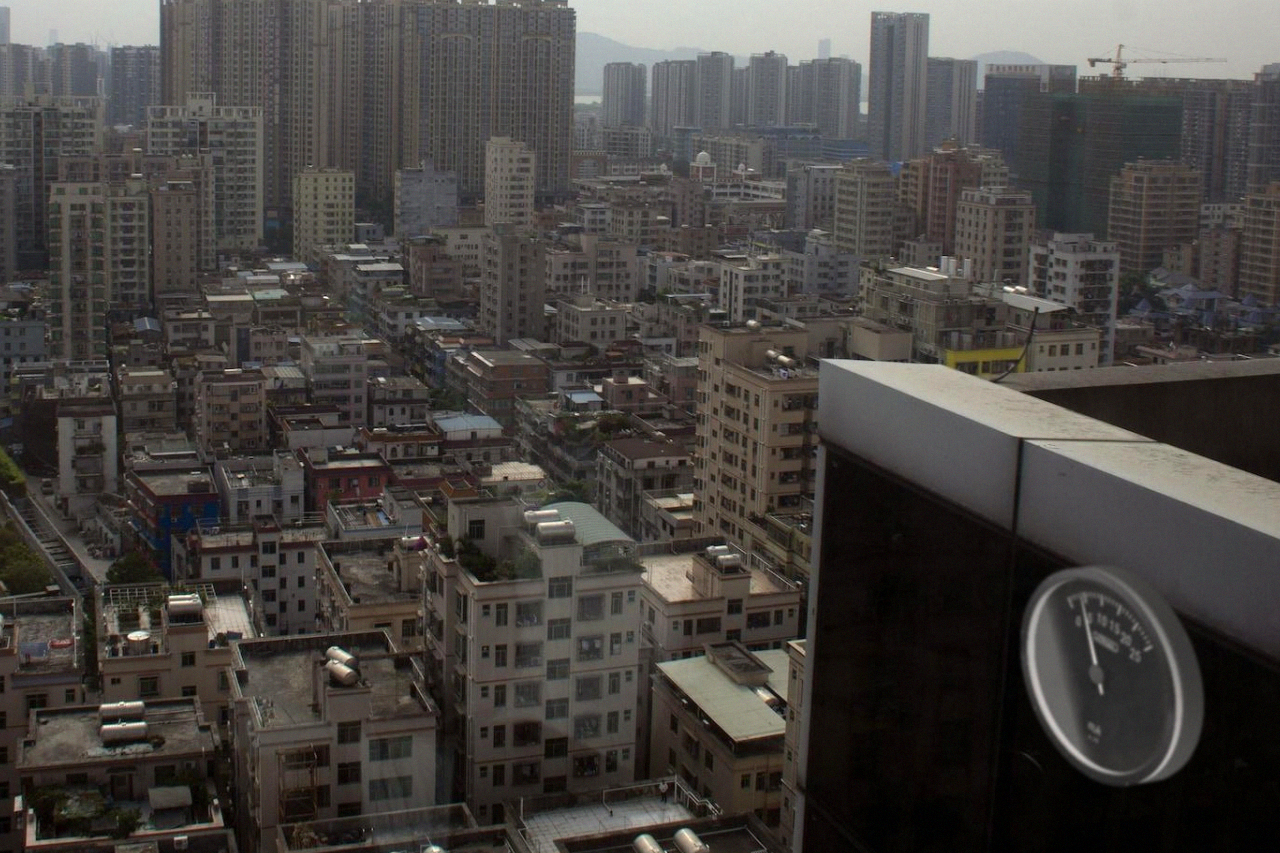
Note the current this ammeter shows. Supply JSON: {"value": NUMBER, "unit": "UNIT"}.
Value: {"value": 5, "unit": "mA"}
